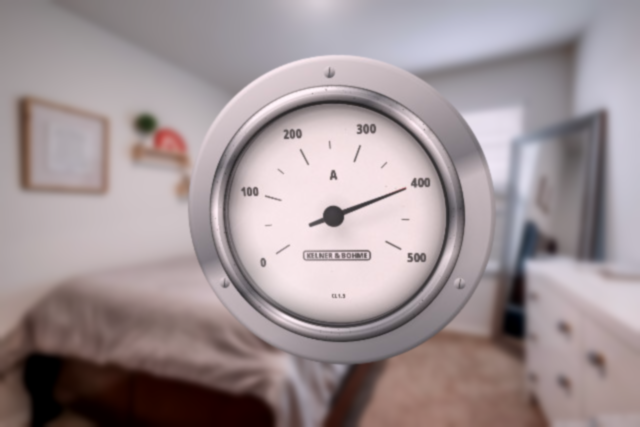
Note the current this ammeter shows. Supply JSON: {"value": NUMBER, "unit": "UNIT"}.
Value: {"value": 400, "unit": "A"}
